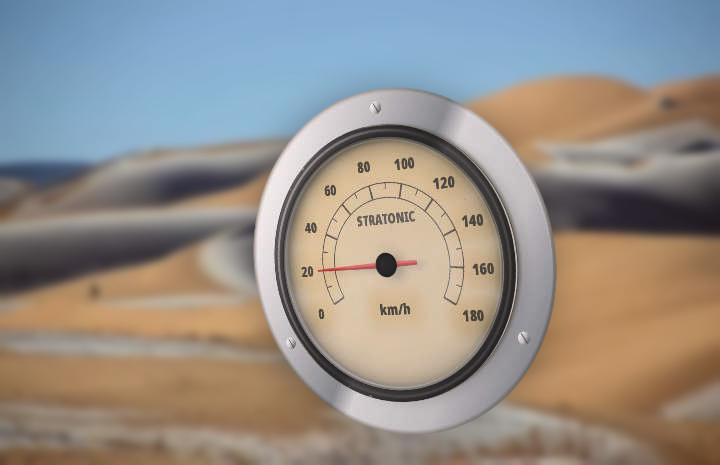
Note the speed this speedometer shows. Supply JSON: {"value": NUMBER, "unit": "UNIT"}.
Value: {"value": 20, "unit": "km/h"}
